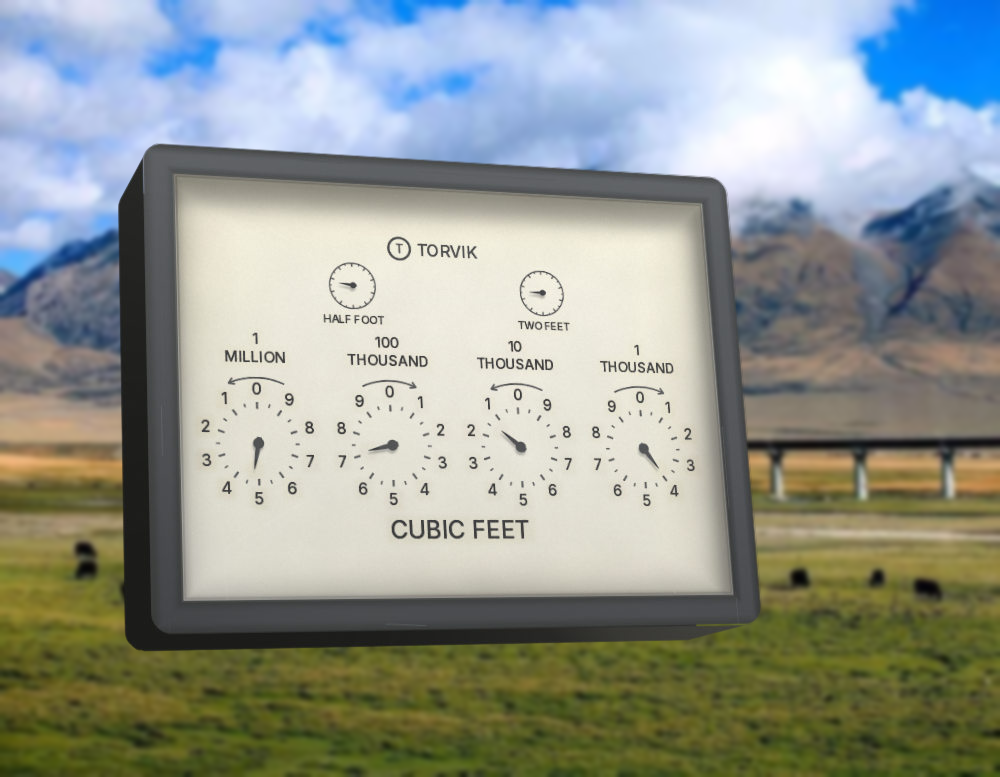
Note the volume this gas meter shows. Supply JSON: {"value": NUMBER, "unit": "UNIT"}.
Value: {"value": 471400, "unit": "ft³"}
